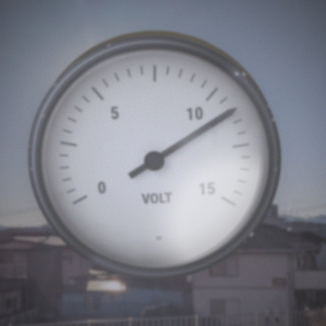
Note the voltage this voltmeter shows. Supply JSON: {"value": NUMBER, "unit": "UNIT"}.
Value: {"value": 11, "unit": "V"}
